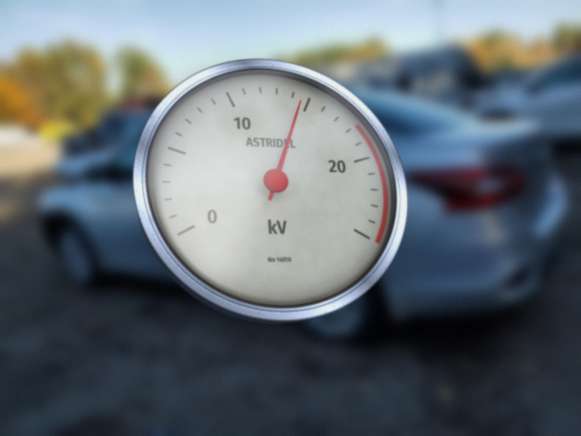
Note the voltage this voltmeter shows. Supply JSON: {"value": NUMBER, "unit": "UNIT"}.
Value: {"value": 14.5, "unit": "kV"}
